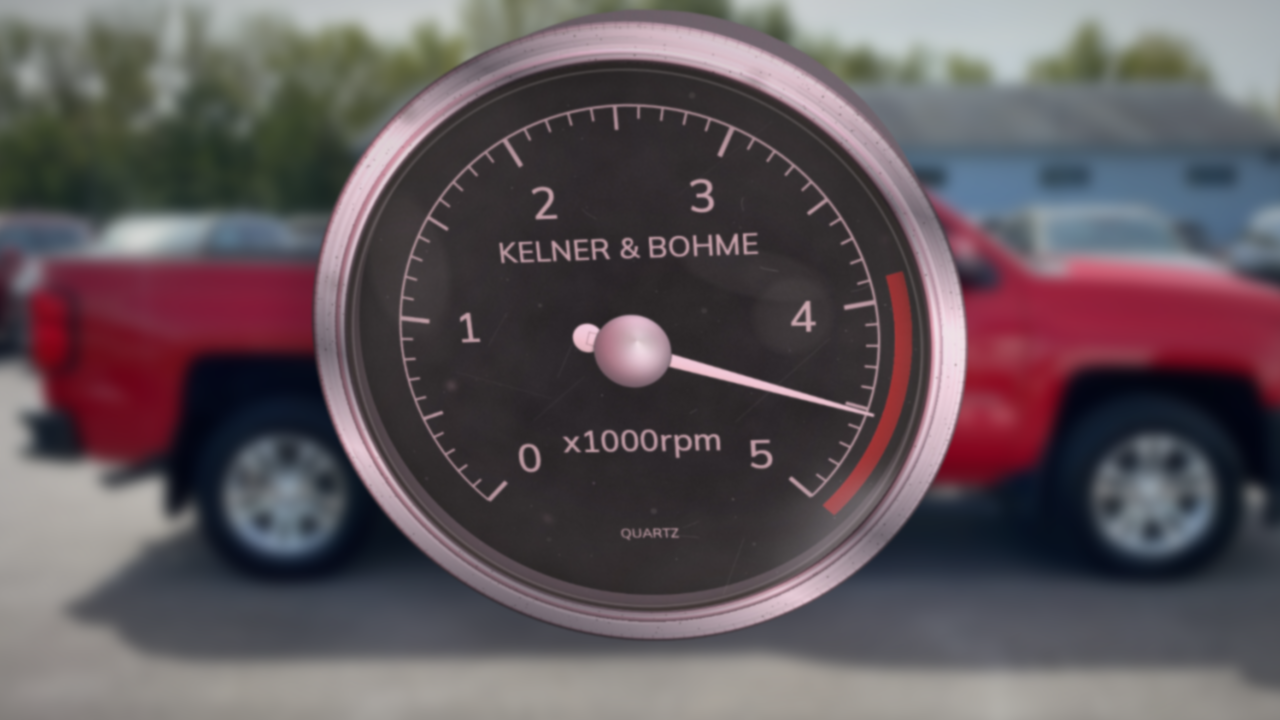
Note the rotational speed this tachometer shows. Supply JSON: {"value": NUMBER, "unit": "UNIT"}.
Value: {"value": 4500, "unit": "rpm"}
